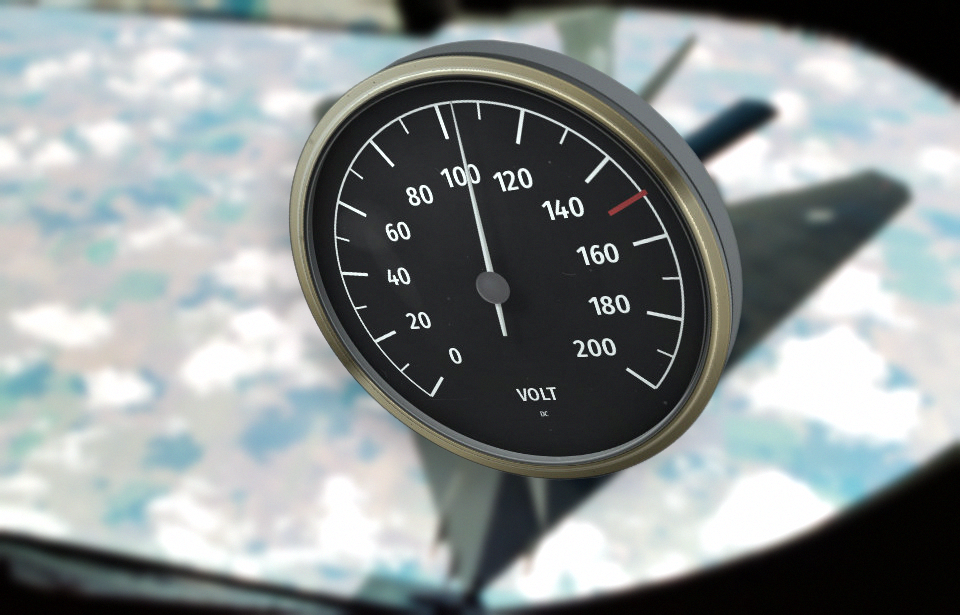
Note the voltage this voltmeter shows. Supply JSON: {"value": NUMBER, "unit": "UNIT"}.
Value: {"value": 105, "unit": "V"}
